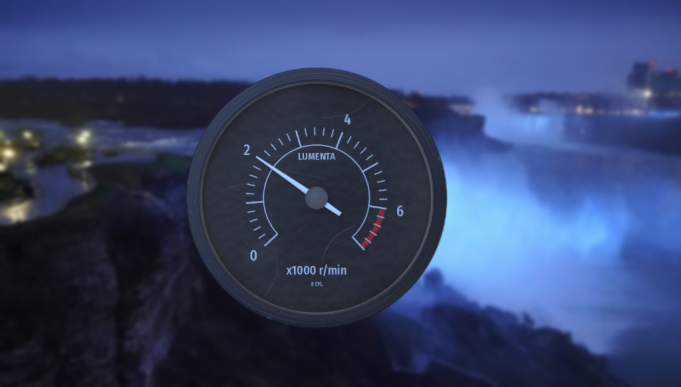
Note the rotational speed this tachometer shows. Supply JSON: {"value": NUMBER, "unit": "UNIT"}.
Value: {"value": 2000, "unit": "rpm"}
